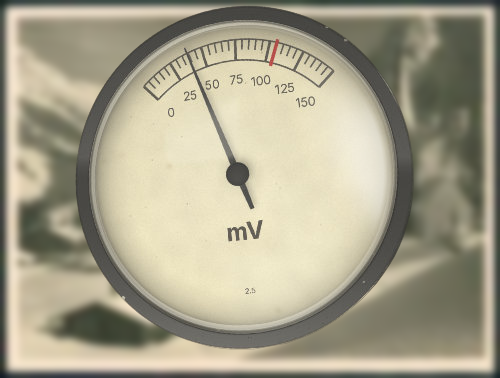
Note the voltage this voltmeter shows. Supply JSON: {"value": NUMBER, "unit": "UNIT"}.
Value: {"value": 40, "unit": "mV"}
